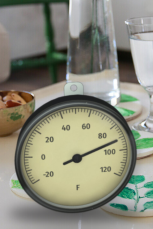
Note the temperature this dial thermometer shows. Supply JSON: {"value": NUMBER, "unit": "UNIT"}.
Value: {"value": 90, "unit": "°F"}
